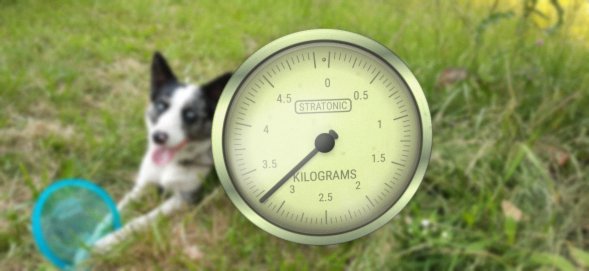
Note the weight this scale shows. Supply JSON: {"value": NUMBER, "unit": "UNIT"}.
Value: {"value": 3.2, "unit": "kg"}
